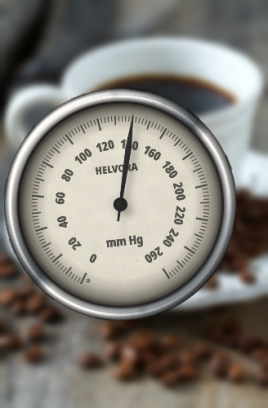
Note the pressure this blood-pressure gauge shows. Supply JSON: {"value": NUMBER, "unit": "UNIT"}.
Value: {"value": 140, "unit": "mmHg"}
